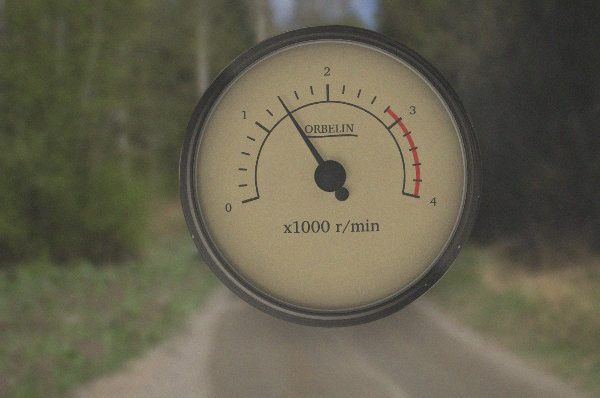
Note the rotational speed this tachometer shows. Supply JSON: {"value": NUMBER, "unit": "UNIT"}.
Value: {"value": 1400, "unit": "rpm"}
